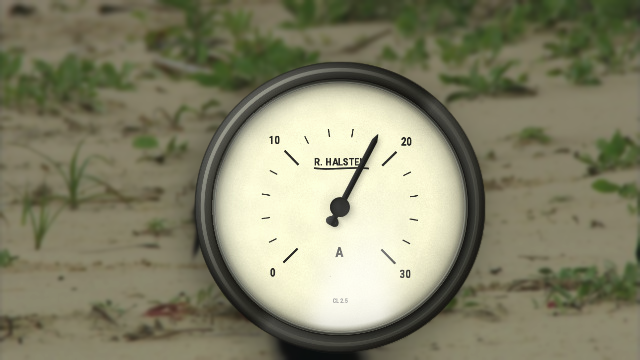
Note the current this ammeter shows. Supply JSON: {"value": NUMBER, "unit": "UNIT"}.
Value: {"value": 18, "unit": "A"}
